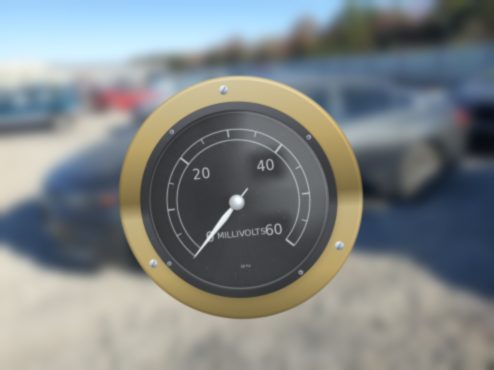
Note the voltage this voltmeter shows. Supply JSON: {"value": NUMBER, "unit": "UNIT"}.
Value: {"value": 0, "unit": "mV"}
